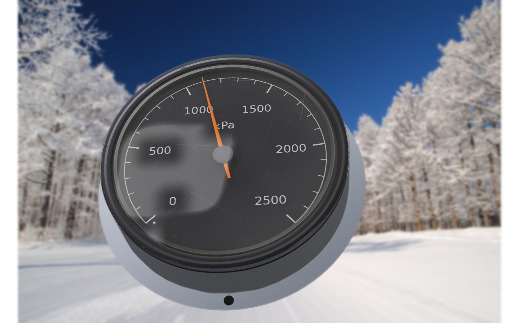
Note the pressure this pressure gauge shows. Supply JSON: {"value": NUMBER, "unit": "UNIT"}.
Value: {"value": 1100, "unit": "kPa"}
